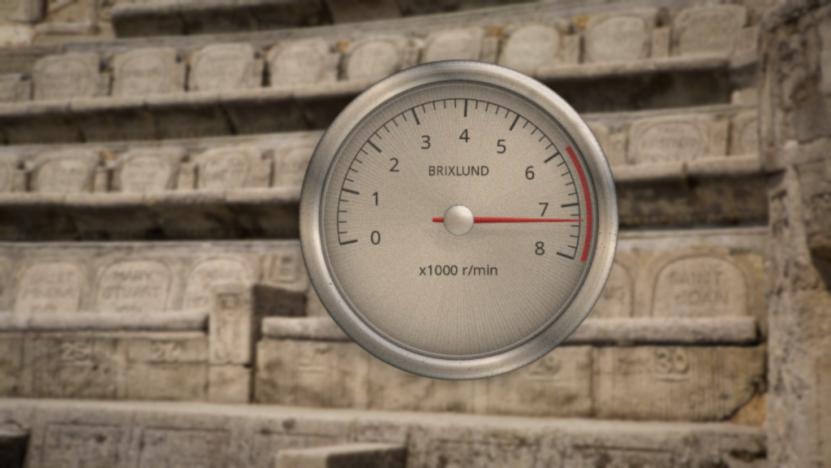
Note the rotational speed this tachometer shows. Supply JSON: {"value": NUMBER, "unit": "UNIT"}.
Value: {"value": 7300, "unit": "rpm"}
